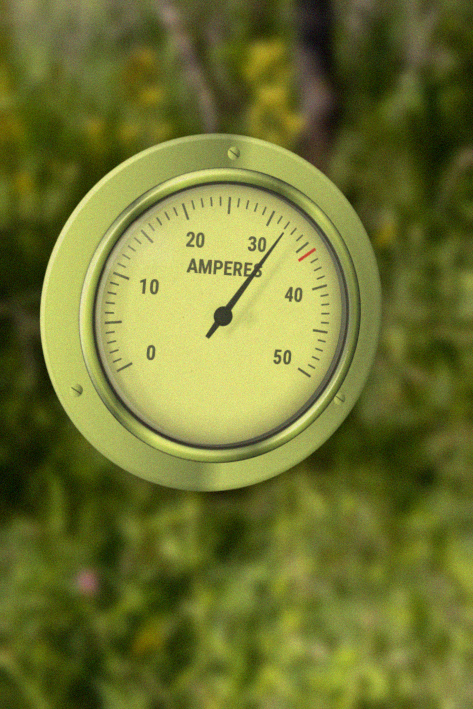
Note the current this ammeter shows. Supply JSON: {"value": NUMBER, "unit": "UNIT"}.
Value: {"value": 32, "unit": "A"}
